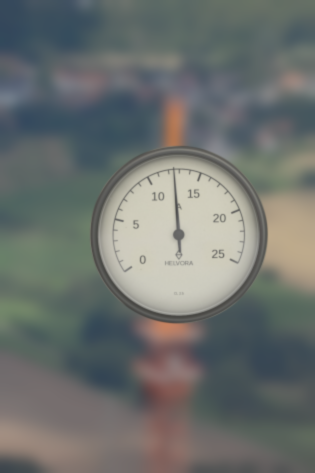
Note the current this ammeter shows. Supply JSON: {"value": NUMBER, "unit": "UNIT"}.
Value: {"value": 12.5, "unit": "A"}
